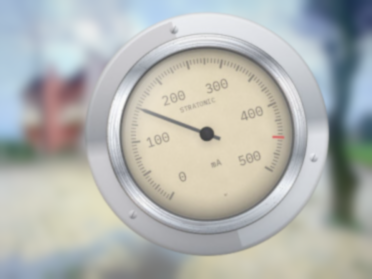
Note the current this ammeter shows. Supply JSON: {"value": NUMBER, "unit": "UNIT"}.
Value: {"value": 150, "unit": "mA"}
